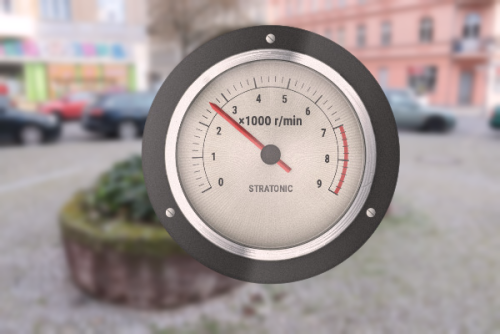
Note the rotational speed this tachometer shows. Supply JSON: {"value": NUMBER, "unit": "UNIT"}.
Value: {"value": 2600, "unit": "rpm"}
